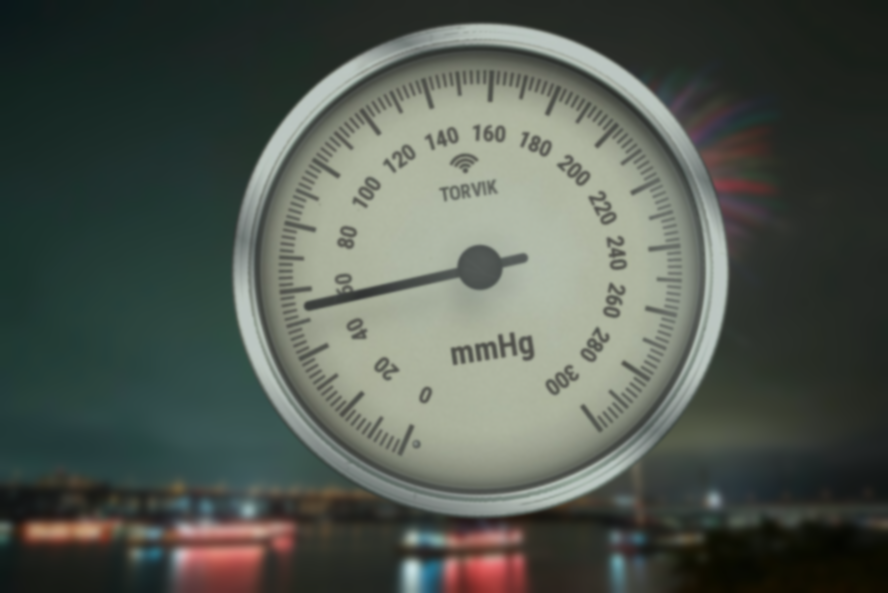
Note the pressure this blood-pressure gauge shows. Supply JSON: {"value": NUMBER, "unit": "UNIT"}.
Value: {"value": 54, "unit": "mmHg"}
